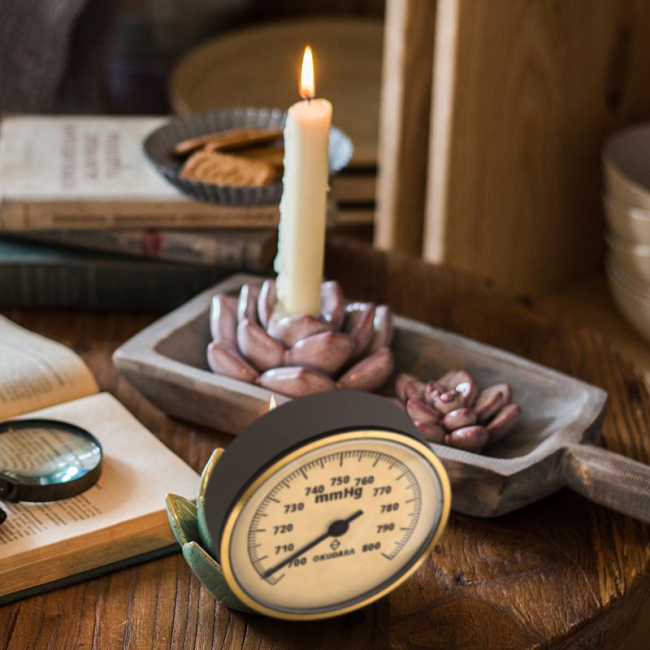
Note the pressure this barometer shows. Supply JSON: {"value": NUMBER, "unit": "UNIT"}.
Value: {"value": 705, "unit": "mmHg"}
